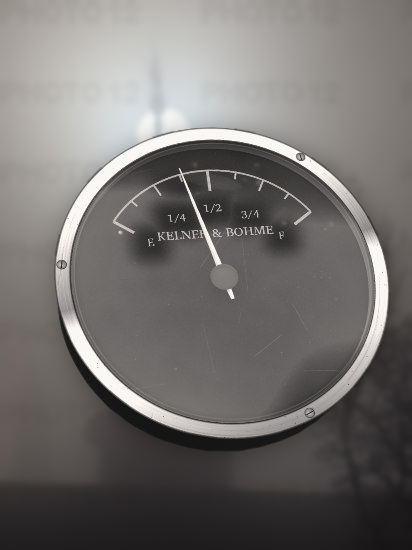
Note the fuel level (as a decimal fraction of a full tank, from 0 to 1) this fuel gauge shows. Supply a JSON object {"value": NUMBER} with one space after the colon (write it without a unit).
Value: {"value": 0.375}
